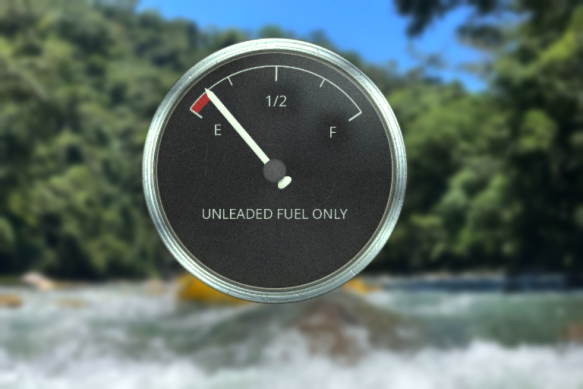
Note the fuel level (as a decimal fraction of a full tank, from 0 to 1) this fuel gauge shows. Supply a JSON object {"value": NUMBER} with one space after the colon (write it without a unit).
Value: {"value": 0.125}
